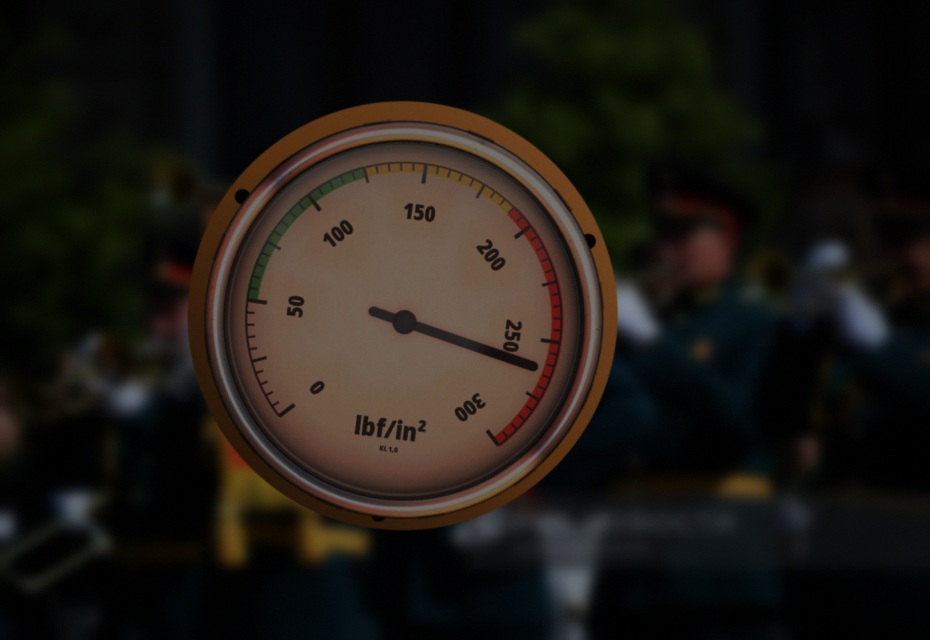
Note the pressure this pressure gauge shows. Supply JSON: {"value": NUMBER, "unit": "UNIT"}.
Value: {"value": 262.5, "unit": "psi"}
